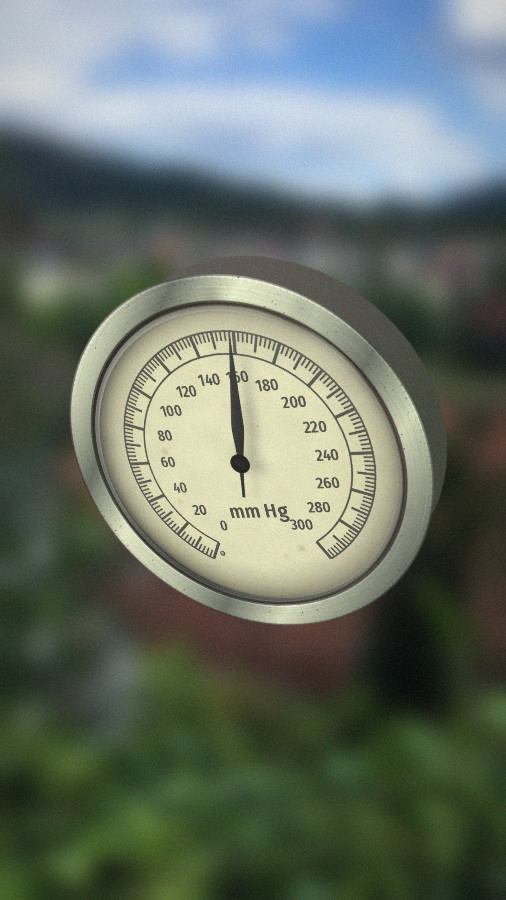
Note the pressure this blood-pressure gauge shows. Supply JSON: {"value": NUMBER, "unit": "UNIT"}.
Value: {"value": 160, "unit": "mmHg"}
